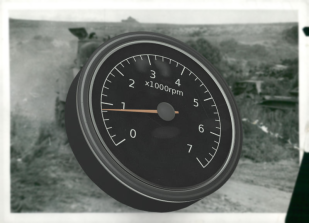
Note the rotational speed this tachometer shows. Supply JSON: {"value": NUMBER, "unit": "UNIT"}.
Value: {"value": 800, "unit": "rpm"}
